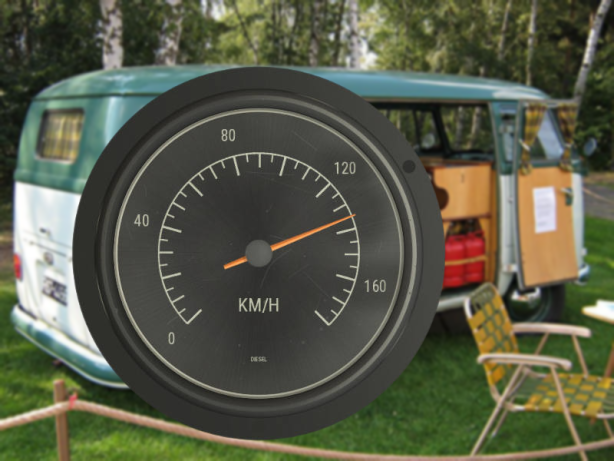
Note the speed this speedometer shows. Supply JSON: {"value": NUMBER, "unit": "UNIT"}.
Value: {"value": 135, "unit": "km/h"}
